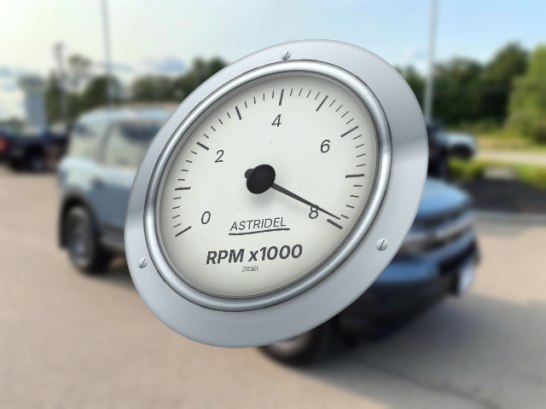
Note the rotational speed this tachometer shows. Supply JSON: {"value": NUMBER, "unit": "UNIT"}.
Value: {"value": 7900, "unit": "rpm"}
